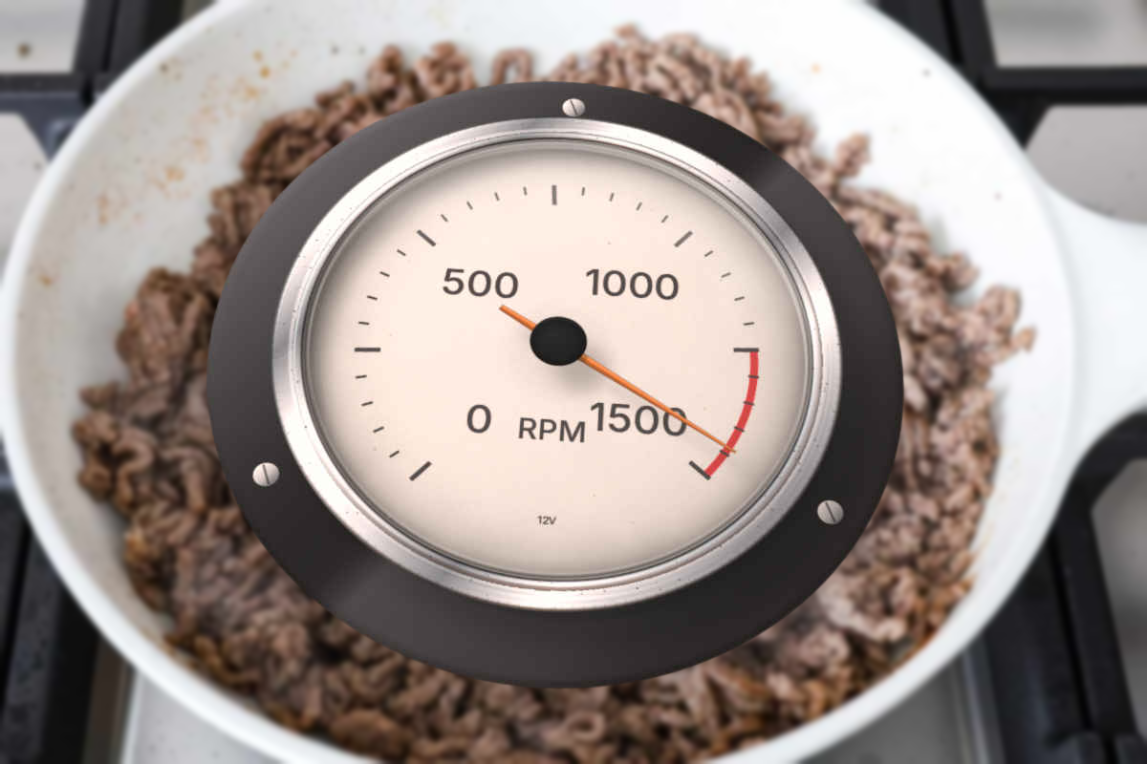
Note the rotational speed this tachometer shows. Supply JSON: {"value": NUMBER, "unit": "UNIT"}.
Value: {"value": 1450, "unit": "rpm"}
